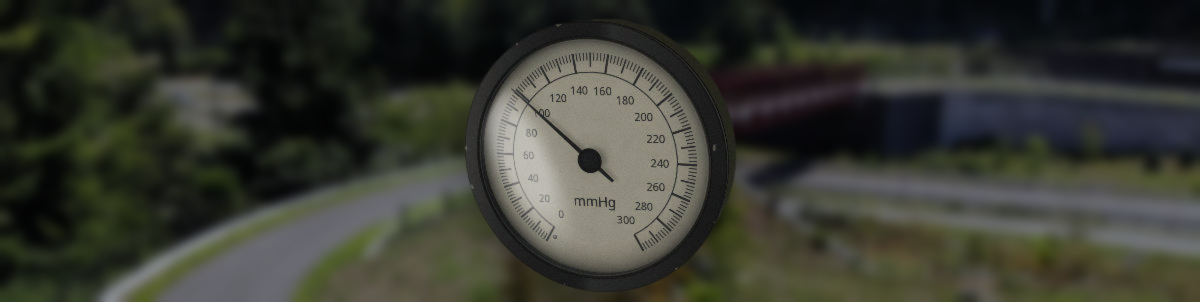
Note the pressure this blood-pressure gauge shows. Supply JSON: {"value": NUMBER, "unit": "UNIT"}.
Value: {"value": 100, "unit": "mmHg"}
